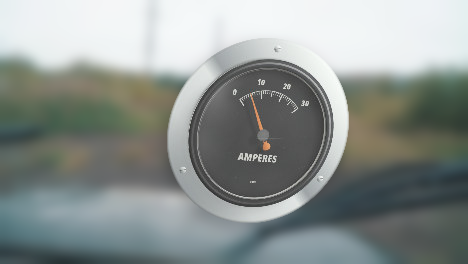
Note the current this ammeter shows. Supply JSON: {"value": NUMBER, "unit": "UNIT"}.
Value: {"value": 5, "unit": "A"}
